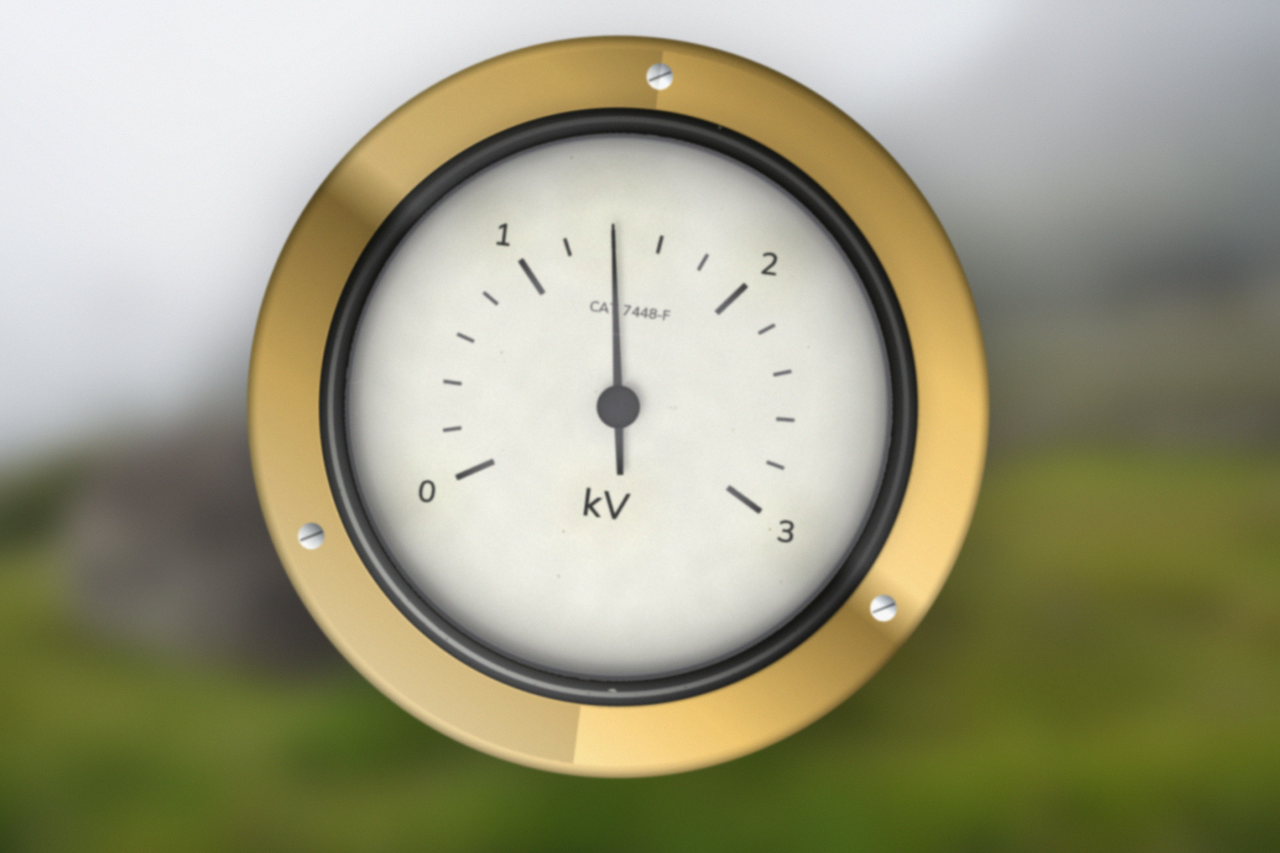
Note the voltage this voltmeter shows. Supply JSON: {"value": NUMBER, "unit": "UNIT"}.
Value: {"value": 1.4, "unit": "kV"}
